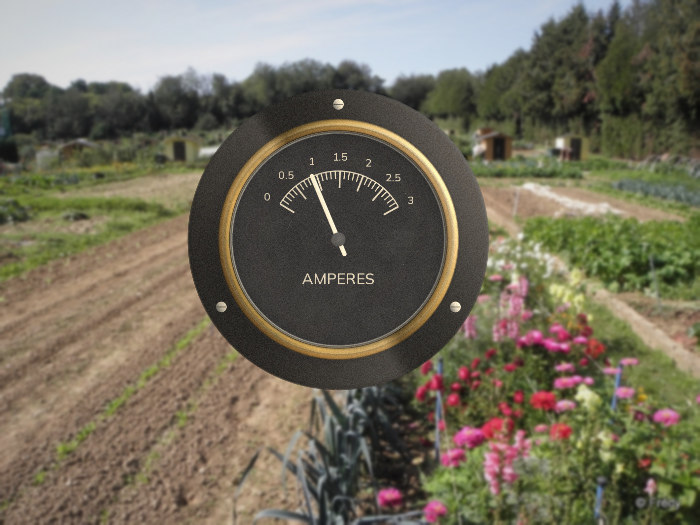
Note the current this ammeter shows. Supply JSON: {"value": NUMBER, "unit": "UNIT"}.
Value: {"value": 0.9, "unit": "A"}
